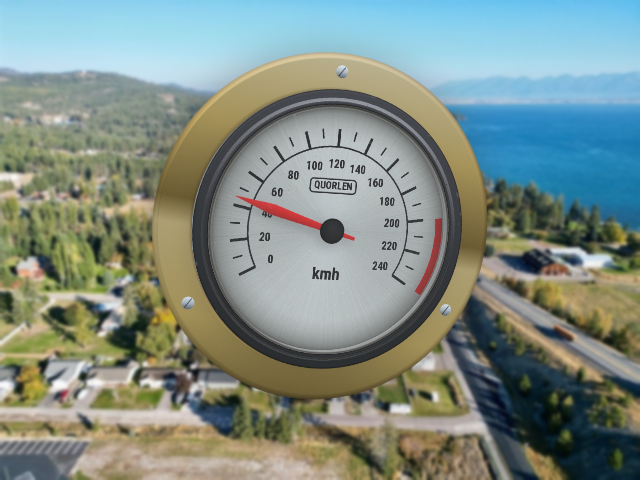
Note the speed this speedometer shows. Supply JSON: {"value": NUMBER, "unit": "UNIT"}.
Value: {"value": 45, "unit": "km/h"}
